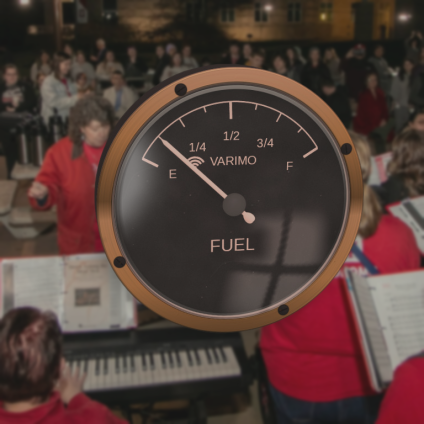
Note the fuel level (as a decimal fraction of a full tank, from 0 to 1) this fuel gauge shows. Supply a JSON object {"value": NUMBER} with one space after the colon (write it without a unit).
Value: {"value": 0.125}
